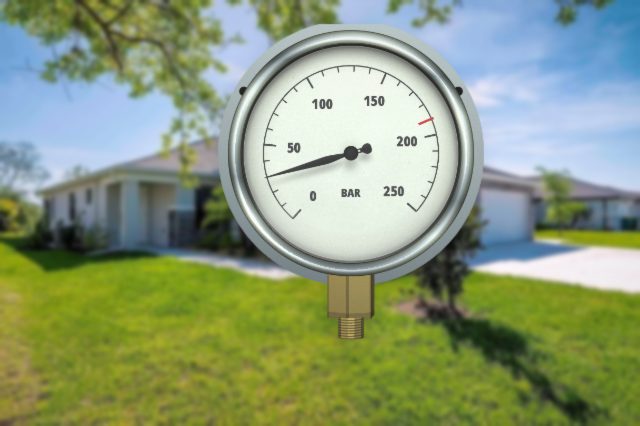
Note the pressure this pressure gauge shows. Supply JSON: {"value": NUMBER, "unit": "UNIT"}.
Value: {"value": 30, "unit": "bar"}
